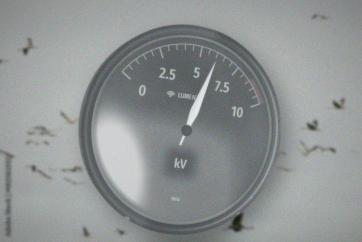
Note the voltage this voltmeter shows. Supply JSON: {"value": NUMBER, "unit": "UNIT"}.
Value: {"value": 6, "unit": "kV"}
